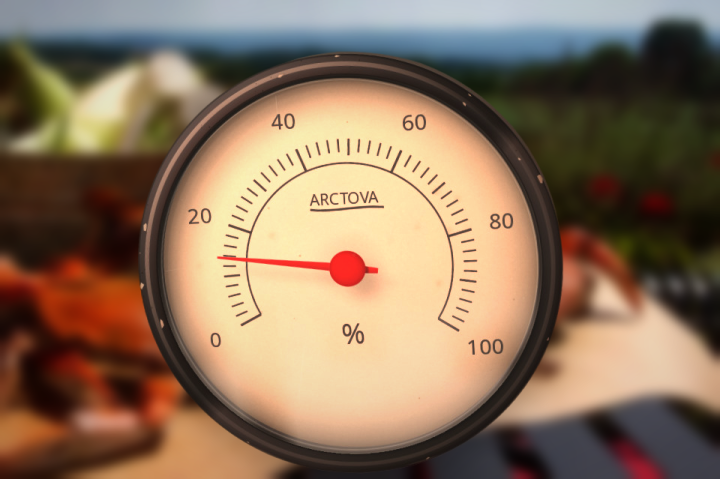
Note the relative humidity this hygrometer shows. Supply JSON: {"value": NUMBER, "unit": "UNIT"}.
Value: {"value": 14, "unit": "%"}
